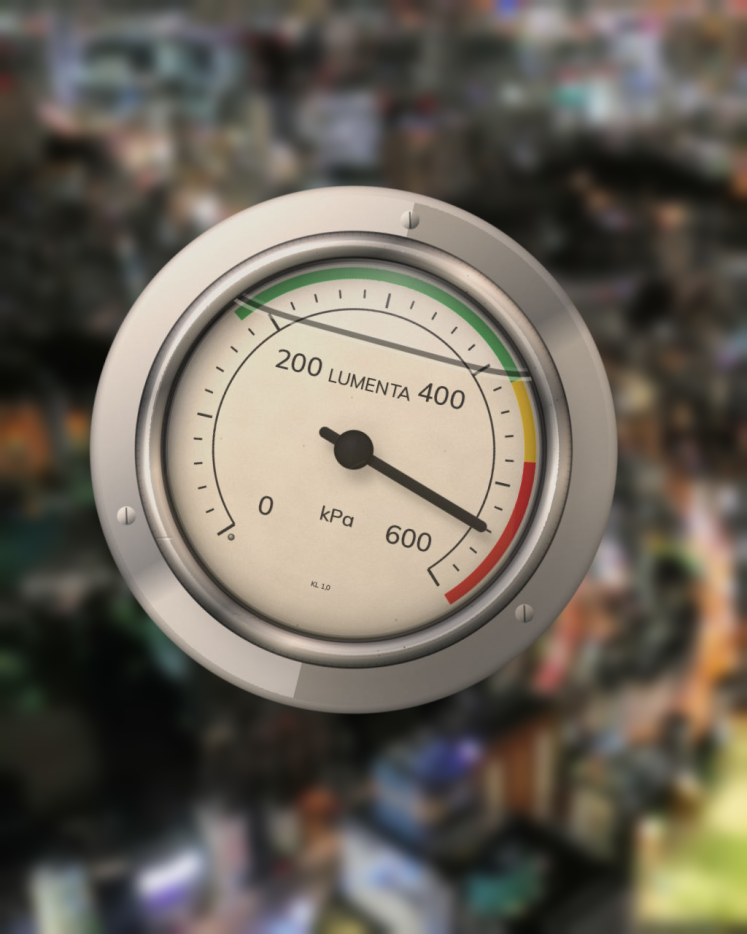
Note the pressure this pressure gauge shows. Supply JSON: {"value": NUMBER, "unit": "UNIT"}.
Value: {"value": 540, "unit": "kPa"}
